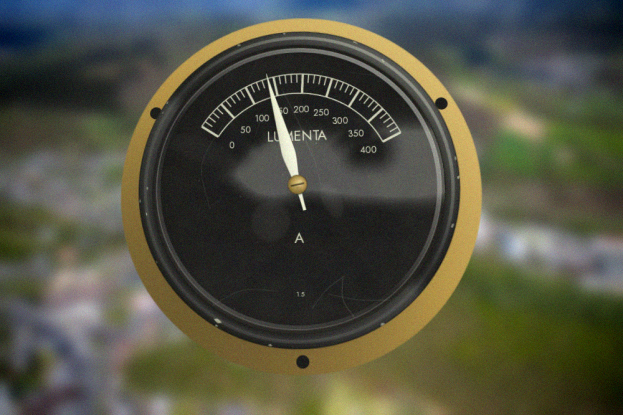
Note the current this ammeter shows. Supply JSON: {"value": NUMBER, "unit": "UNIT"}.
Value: {"value": 140, "unit": "A"}
